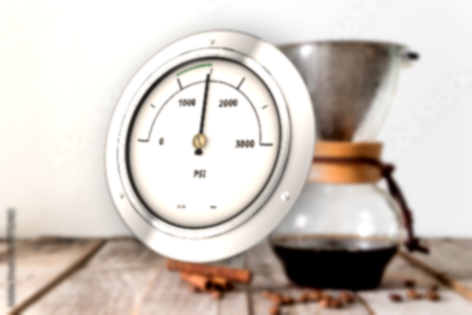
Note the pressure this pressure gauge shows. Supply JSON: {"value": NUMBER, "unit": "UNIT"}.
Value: {"value": 1500, "unit": "psi"}
